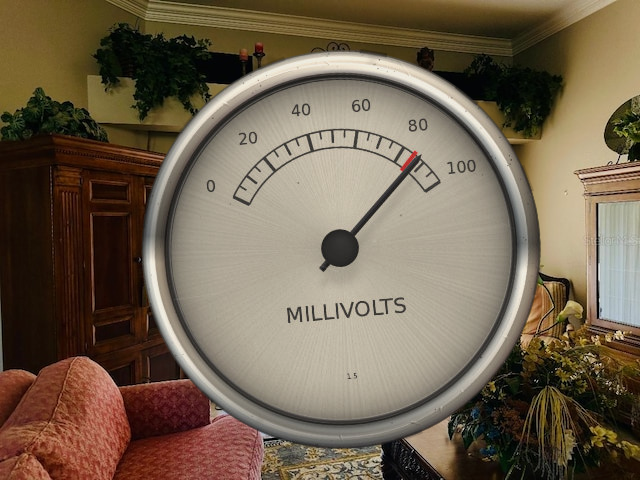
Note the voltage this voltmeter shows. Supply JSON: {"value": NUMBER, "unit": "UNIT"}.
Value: {"value": 87.5, "unit": "mV"}
